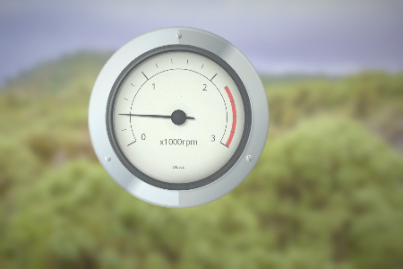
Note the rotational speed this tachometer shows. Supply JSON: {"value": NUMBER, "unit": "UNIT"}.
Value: {"value": 400, "unit": "rpm"}
